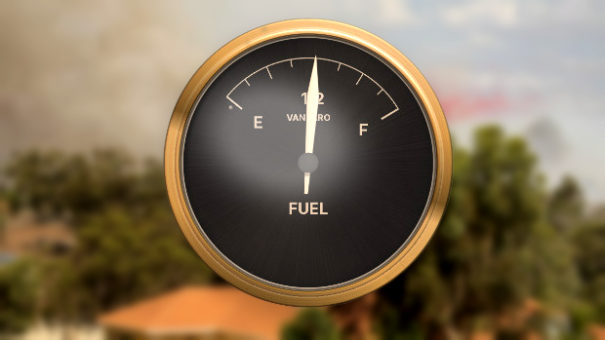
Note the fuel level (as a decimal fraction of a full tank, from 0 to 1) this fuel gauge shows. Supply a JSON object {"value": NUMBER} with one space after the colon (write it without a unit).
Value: {"value": 0.5}
